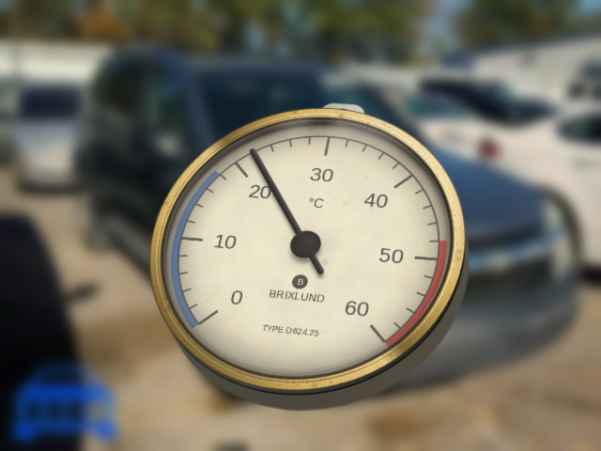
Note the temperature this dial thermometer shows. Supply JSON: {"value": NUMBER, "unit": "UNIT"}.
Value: {"value": 22, "unit": "°C"}
